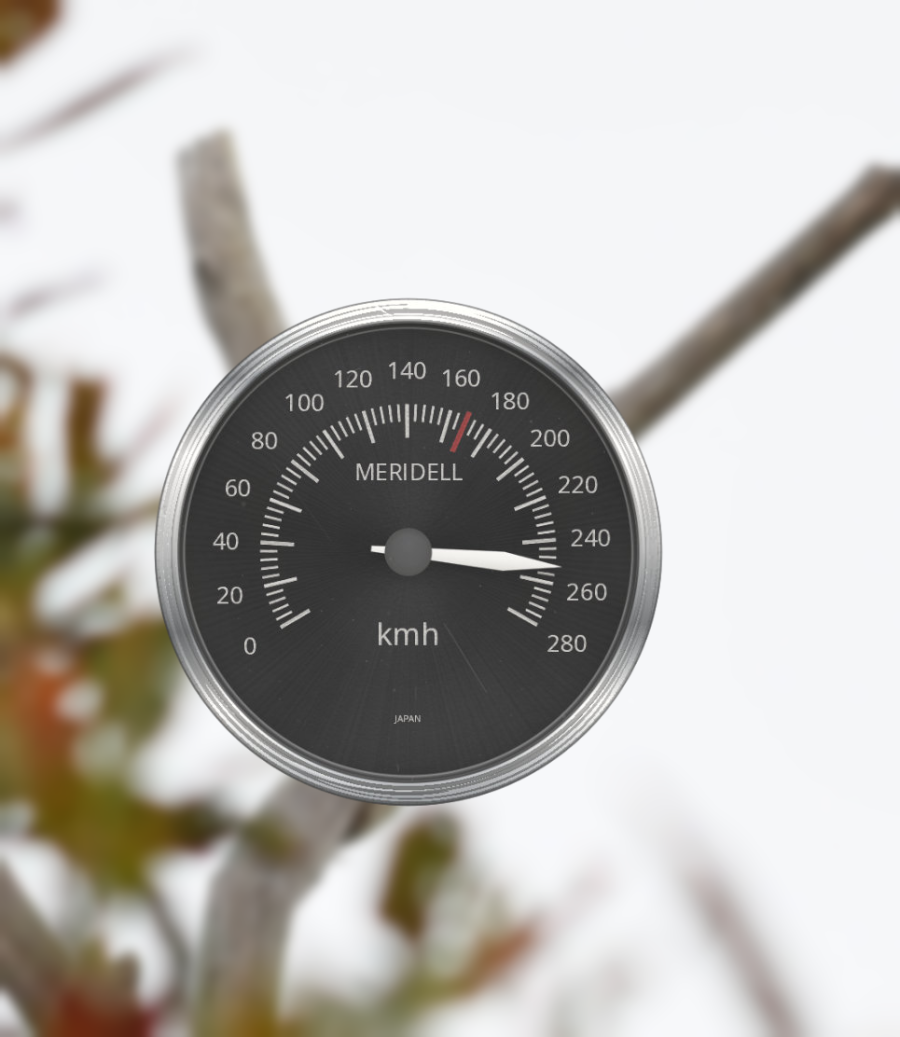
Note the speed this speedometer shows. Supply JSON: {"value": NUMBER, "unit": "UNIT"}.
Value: {"value": 252, "unit": "km/h"}
